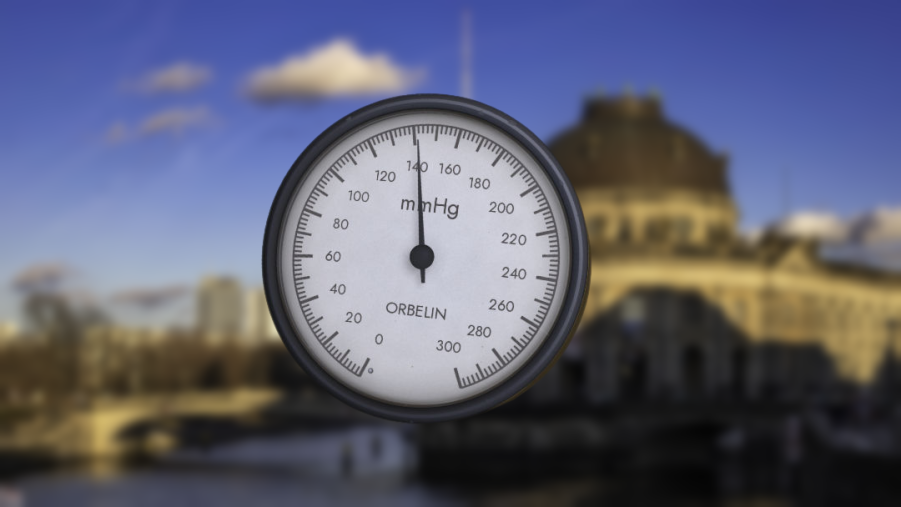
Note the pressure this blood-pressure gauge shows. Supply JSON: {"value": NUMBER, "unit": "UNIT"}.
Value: {"value": 142, "unit": "mmHg"}
